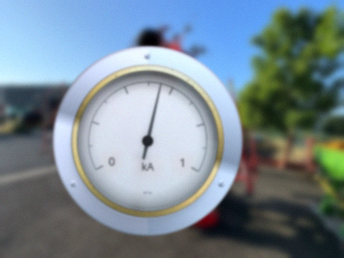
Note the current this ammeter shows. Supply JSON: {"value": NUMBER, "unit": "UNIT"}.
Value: {"value": 0.55, "unit": "kA"}
